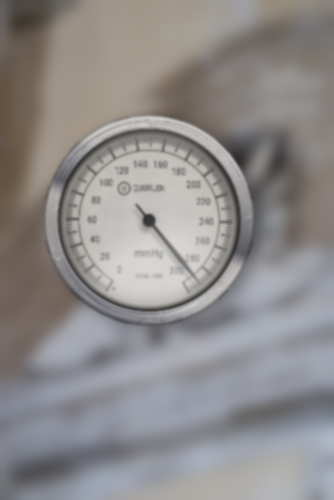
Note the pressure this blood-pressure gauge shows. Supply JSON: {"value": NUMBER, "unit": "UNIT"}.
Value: {"value": 290, "unit": "mmHg"}
